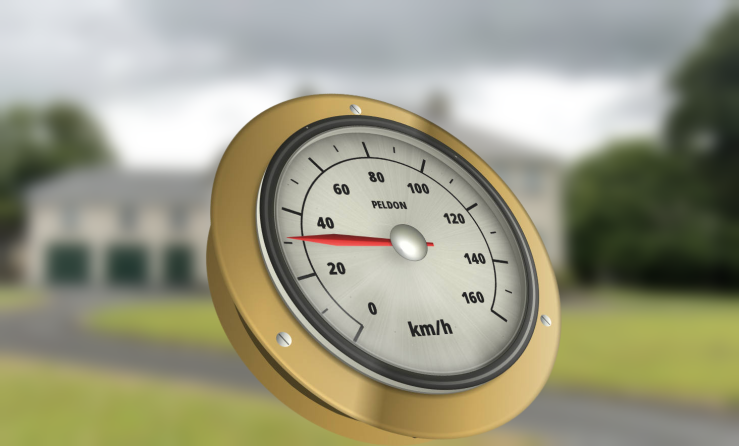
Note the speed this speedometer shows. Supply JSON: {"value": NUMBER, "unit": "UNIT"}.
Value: {"value": 30, "unit": "km/h"}
